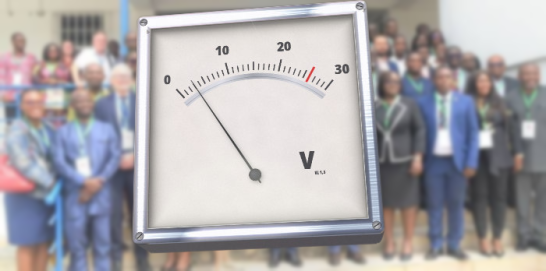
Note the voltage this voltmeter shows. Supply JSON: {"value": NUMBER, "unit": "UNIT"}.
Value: {"value": 3, "unit": "V"}
